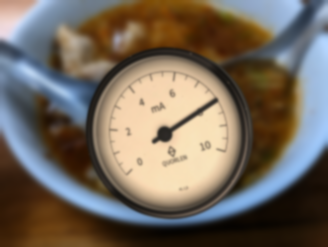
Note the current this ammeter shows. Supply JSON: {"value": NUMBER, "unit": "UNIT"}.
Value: {"value": 8, "unit": "mA"}
